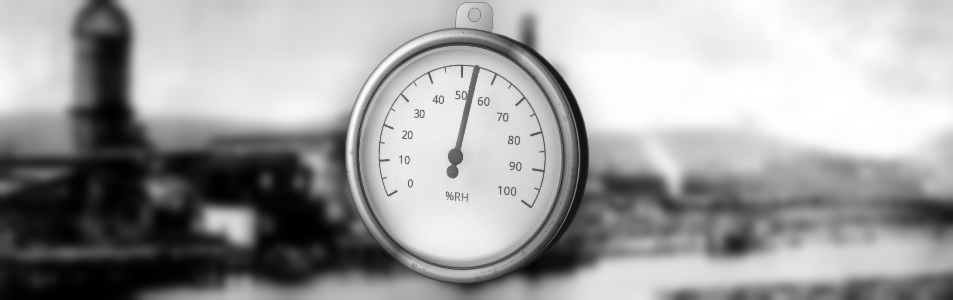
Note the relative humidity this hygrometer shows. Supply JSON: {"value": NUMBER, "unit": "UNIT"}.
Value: {"value": 55, "unit": "%"}
